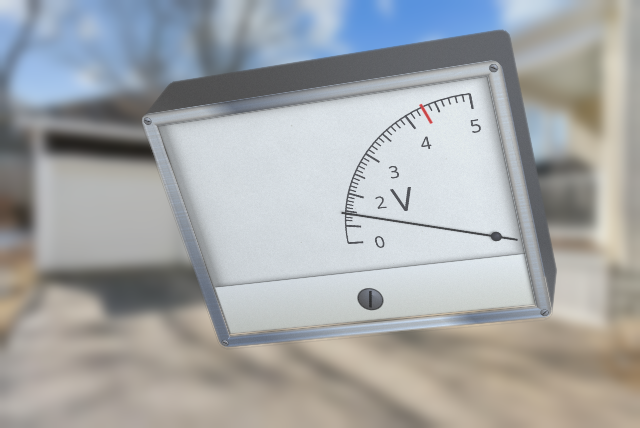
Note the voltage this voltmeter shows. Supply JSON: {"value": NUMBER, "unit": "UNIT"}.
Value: {"value": 1.5, "unit": "V"}
